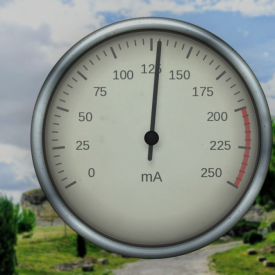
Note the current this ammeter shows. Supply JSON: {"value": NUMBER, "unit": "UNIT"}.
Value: {"value": 130, "unit": "mA"}
